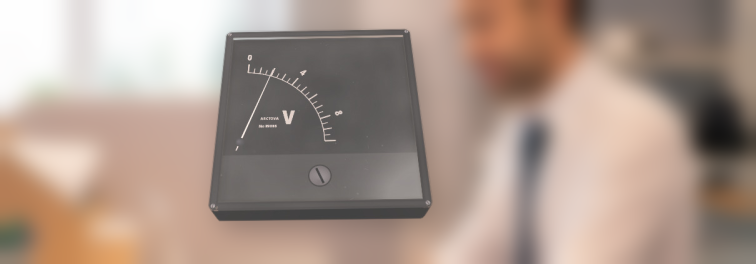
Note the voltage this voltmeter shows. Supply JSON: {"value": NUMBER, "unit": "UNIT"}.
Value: {"value": 2, "unit": "V"}
